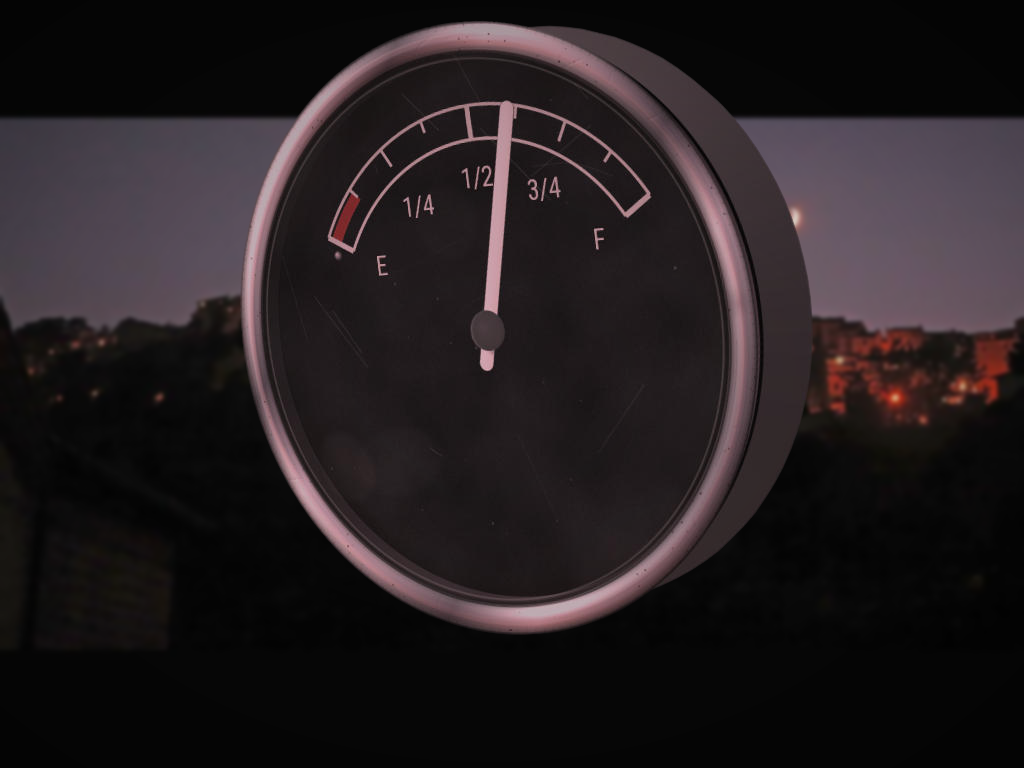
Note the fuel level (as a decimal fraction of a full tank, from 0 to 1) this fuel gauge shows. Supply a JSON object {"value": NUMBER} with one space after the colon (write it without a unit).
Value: {"value": 0.625}
